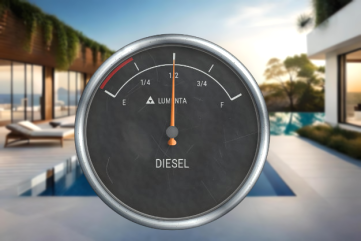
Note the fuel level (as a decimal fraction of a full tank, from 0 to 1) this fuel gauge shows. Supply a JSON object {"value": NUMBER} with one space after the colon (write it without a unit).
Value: {"value": 0.5}
